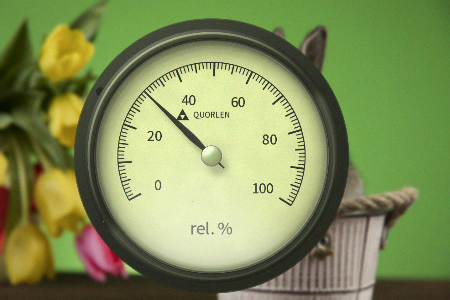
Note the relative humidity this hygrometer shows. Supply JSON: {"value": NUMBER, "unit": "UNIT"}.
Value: {"value": 30, "unit": "%"}
